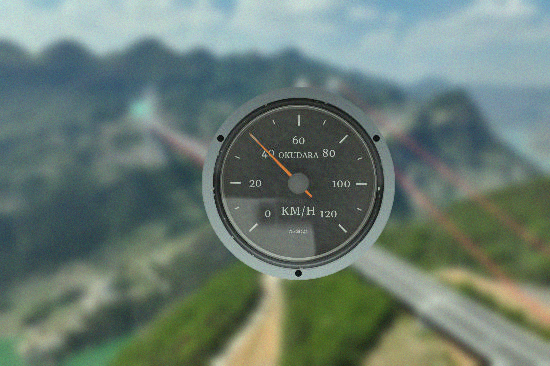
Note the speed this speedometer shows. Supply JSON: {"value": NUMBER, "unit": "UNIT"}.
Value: {"value": 40, "unit": "km/h"}
